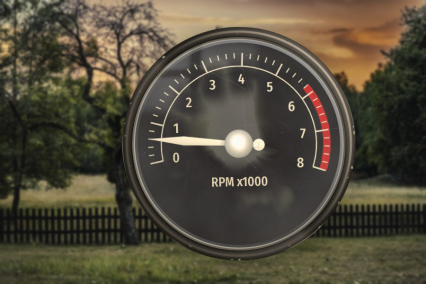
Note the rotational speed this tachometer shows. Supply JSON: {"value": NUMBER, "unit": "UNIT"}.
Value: {"value": 600, "unit": "rpm"}
